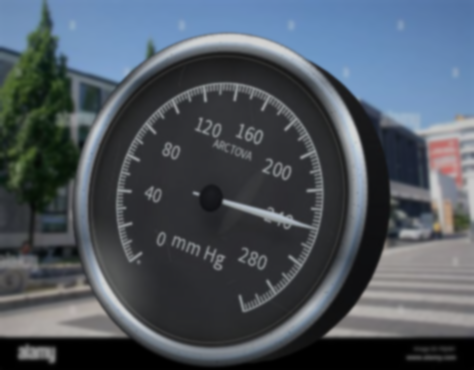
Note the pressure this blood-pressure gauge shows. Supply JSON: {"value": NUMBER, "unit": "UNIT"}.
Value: {"value": 240, "unit": "mmHg"}
